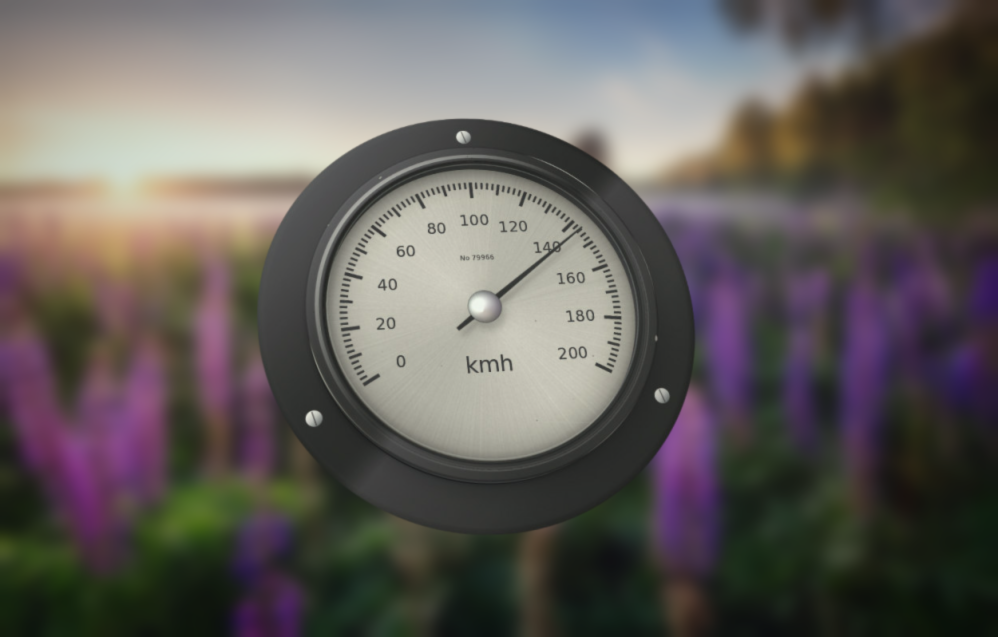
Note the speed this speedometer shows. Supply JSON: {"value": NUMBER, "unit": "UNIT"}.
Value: {"value": 144, "unit": "km/h"}
